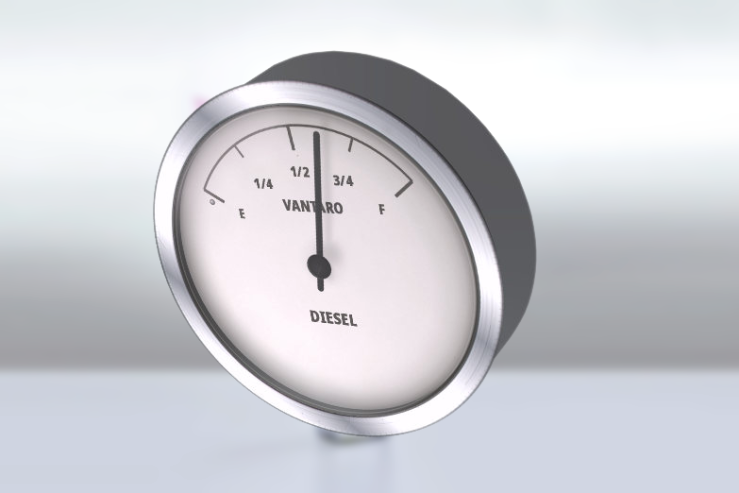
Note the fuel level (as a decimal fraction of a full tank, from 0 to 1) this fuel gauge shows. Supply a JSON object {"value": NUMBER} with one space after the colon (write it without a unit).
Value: {"value": 0.625}
